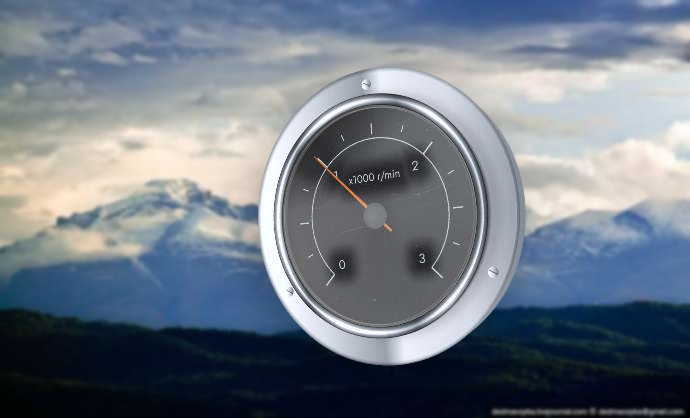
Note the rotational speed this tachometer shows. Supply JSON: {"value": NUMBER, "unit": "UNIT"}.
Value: {"value": 1000, "unit": "rpm"}
